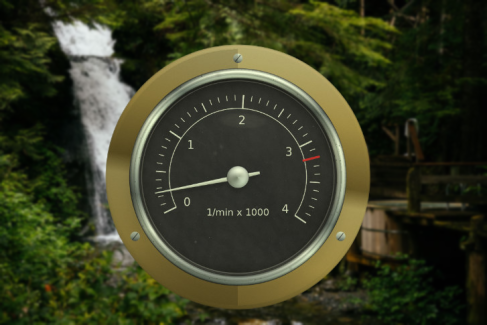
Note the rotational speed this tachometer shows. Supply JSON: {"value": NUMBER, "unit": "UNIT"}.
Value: {"value": 250, "unit": "rpm"}
